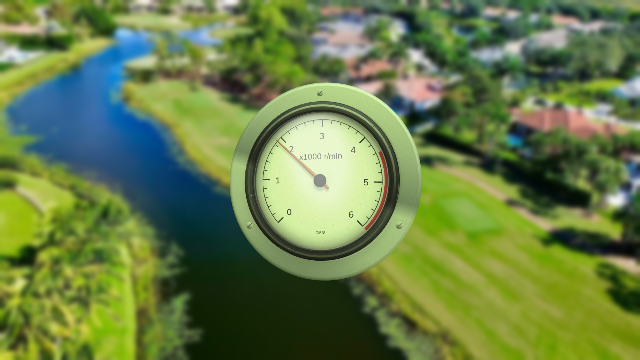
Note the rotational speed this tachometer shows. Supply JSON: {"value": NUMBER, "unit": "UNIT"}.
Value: {"value": 1900, "unit": "rpm"}
